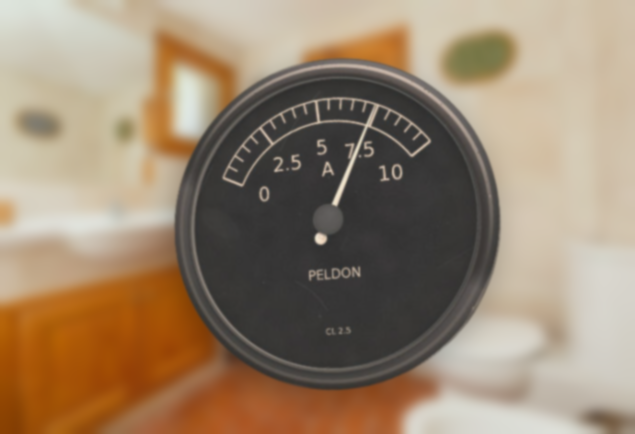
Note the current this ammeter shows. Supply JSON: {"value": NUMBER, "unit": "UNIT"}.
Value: {"value": 7.5, "unit": "A"}
